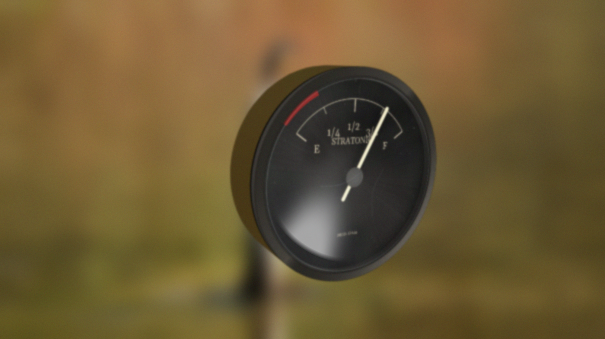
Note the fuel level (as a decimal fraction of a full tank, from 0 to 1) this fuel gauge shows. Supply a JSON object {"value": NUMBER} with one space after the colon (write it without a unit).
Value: {"value": 0.75}
